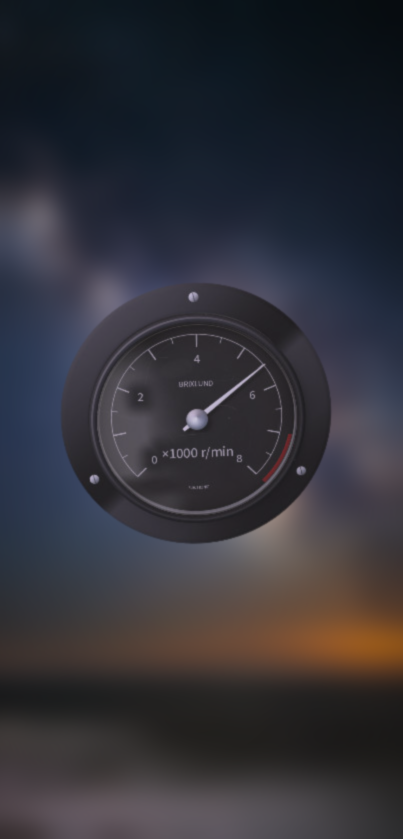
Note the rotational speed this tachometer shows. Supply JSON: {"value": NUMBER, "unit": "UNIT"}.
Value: {"value": 5500, "unit": "rpm"}
